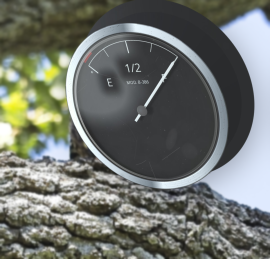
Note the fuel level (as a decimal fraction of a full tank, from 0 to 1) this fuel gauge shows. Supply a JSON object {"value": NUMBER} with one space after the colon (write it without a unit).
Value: {"value": 1}
